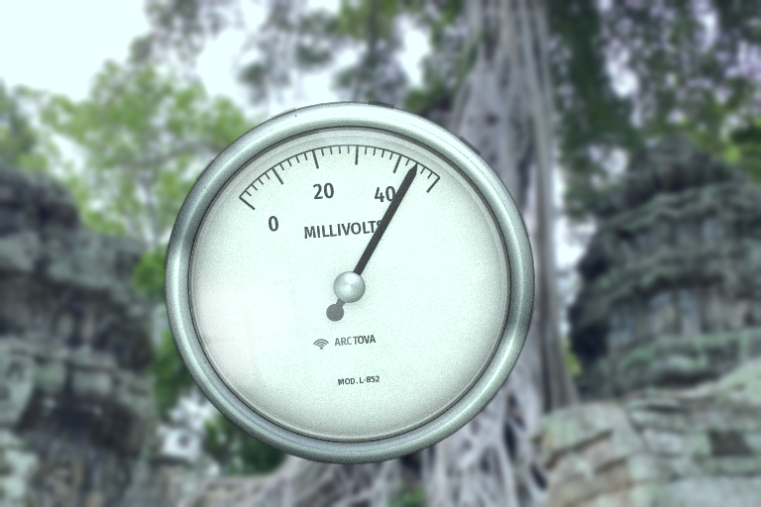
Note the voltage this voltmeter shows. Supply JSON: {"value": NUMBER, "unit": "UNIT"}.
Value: {"value": 44, "unit": "mV"}
